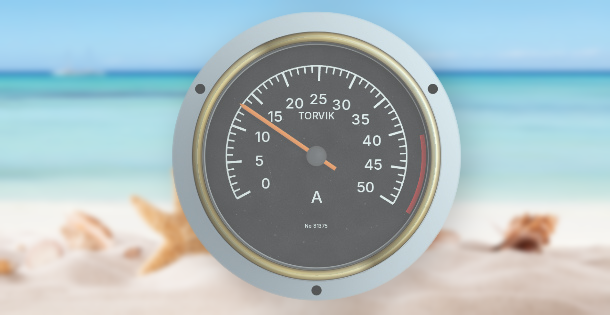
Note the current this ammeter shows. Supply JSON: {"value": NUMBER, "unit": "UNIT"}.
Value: {"value": 13, "unit": "A"}
